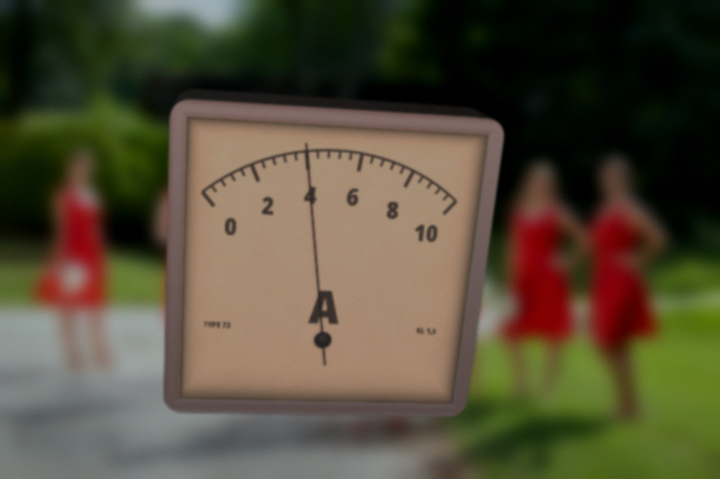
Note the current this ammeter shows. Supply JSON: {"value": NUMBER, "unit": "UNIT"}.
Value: {"value": 4, "unit": "A"}
